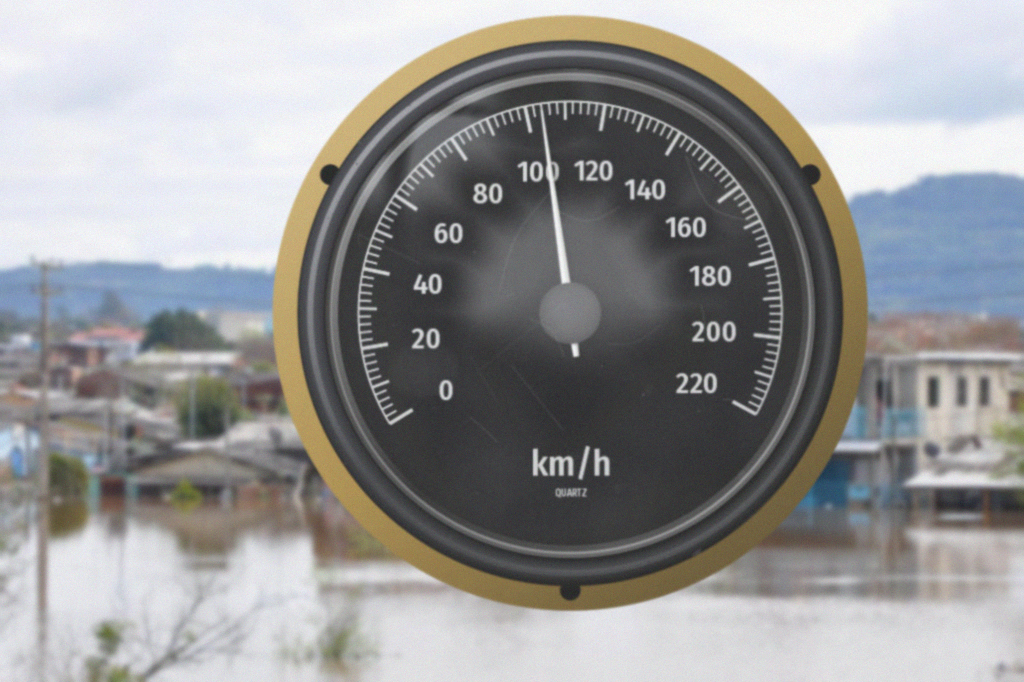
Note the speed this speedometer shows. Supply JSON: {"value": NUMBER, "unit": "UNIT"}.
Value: {"value": 104, "unit": "km/h"}
